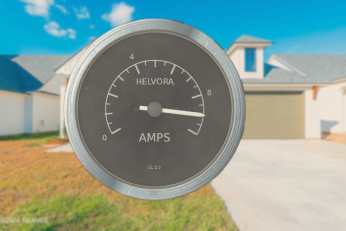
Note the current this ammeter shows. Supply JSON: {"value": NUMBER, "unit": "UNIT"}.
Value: {"value": 9, "unit": "A"}
